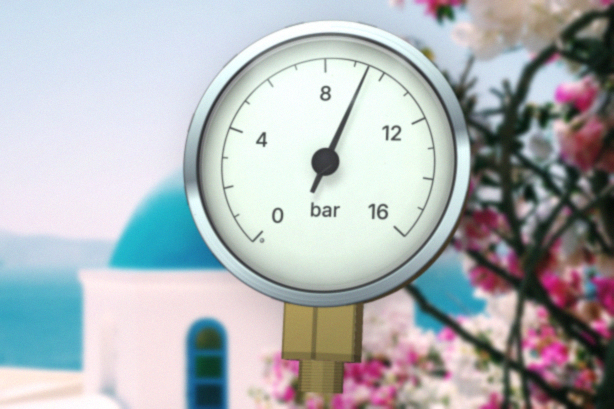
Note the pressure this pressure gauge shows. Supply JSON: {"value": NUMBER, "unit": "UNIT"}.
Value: {"value": 9.5, "unit": "bar"}
